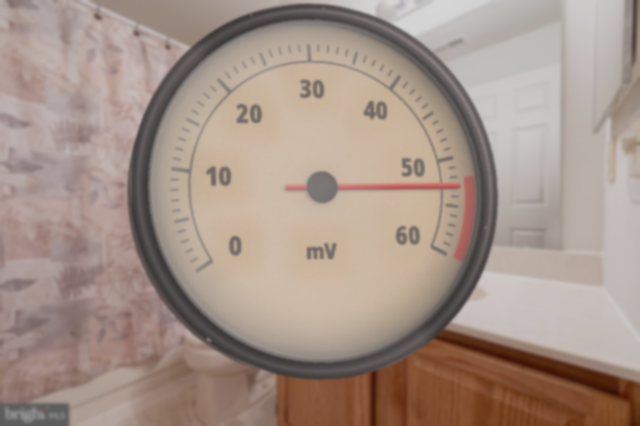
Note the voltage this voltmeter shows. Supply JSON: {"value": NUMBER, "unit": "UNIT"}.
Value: {"value": 53, "unit": "mV"}
